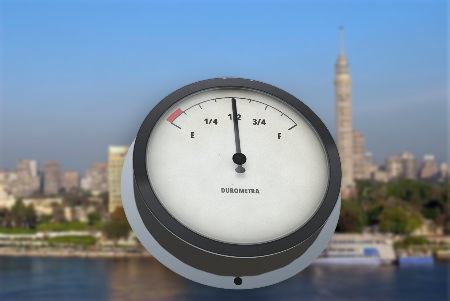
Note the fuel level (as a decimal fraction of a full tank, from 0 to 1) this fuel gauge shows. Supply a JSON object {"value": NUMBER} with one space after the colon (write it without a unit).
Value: {"value": 0.5}
